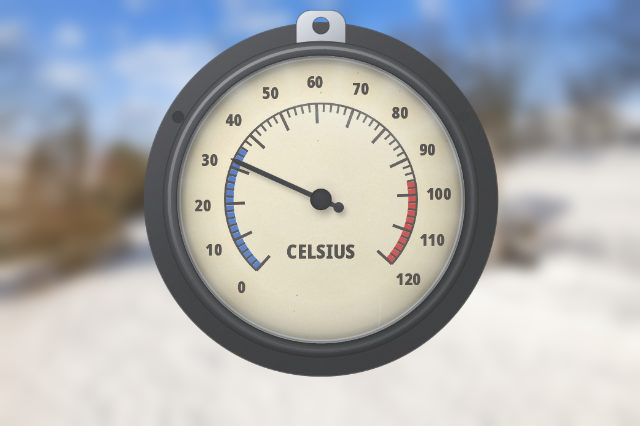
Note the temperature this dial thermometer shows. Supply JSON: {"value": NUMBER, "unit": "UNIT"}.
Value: {"value": 32, "unit": "°C"}
